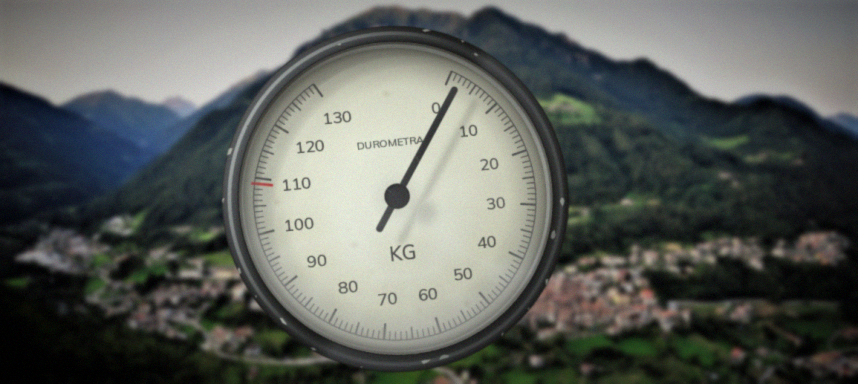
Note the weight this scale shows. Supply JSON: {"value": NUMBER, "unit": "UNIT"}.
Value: {"value": 2, "unit": "kg"}
